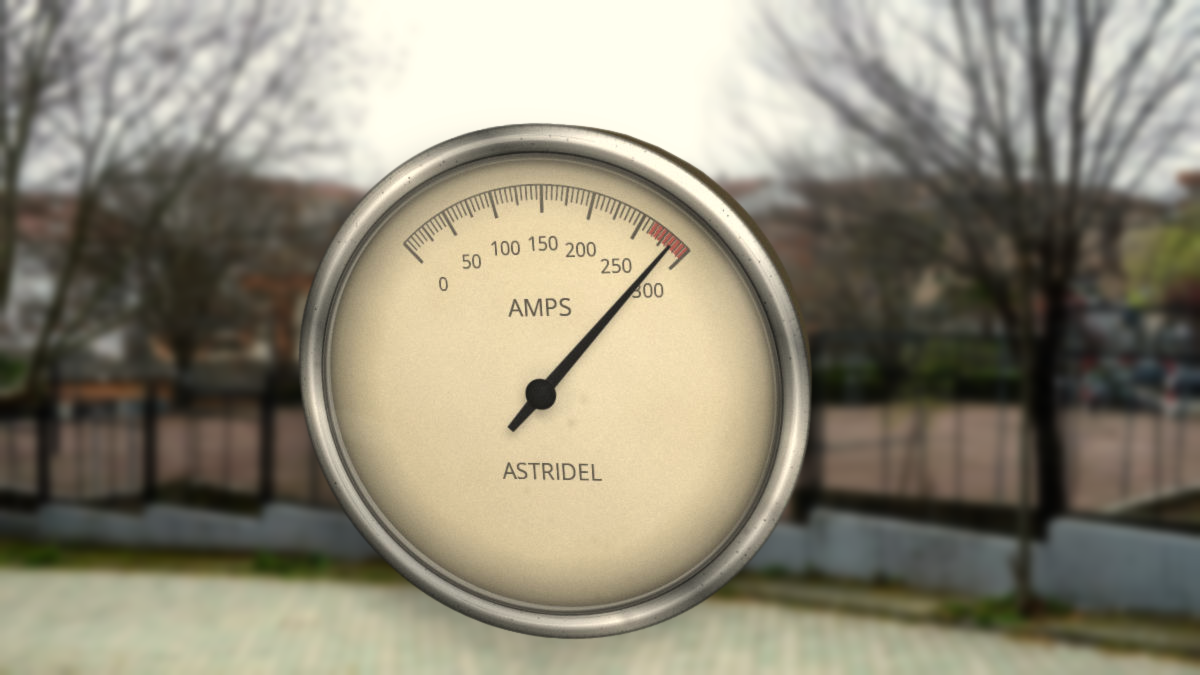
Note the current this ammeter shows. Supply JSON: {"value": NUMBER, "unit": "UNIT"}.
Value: {"value": 285, "unit": "A"}
